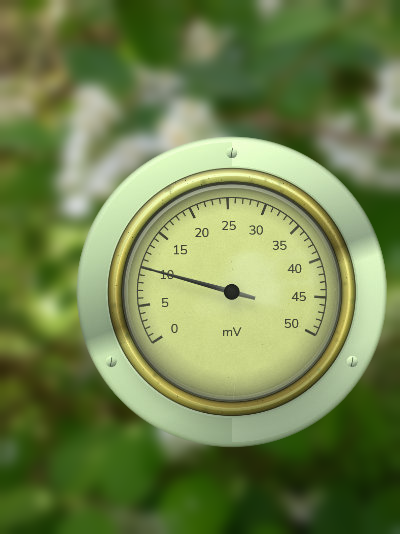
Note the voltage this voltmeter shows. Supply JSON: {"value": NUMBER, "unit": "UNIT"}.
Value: {"value": 10, "unit": "mV"}
